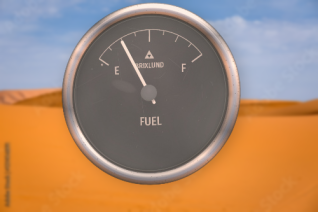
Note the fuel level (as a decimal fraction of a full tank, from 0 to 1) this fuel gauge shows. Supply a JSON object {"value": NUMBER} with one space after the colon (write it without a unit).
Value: {"value": 0.25}
